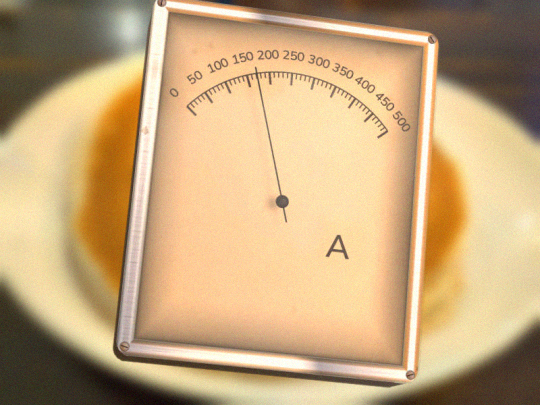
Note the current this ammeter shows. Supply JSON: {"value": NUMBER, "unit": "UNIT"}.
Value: {"value": 170, "unit": "A"}
